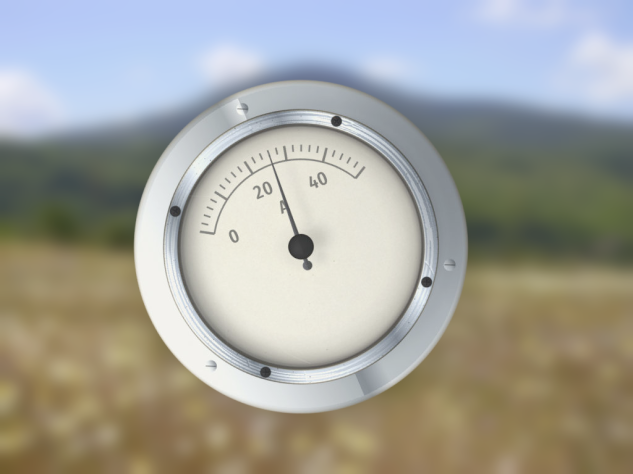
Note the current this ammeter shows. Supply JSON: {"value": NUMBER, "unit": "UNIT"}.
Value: {"value": 26, "unit": "A"}
